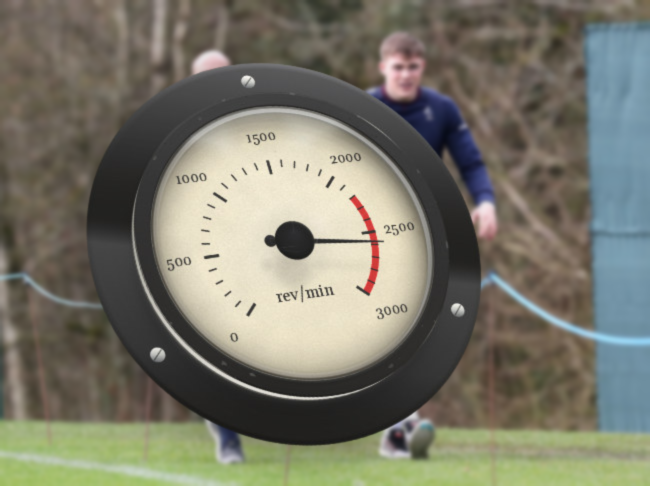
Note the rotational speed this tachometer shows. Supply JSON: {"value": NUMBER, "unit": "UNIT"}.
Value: {"value": 2600, "unit": "rpm"}
